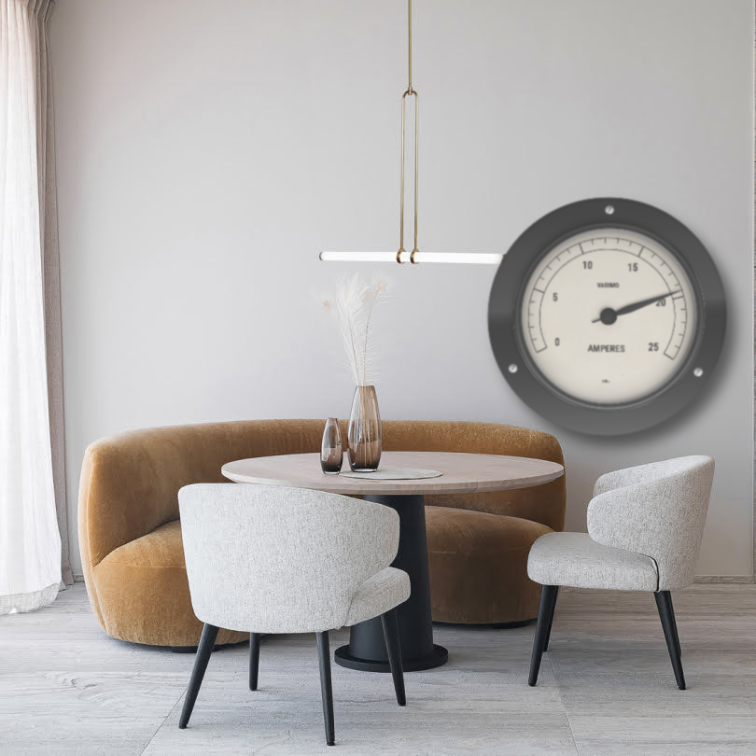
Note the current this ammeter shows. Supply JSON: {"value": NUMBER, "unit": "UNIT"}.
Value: {"value": 19.5, "unit": "A"}
